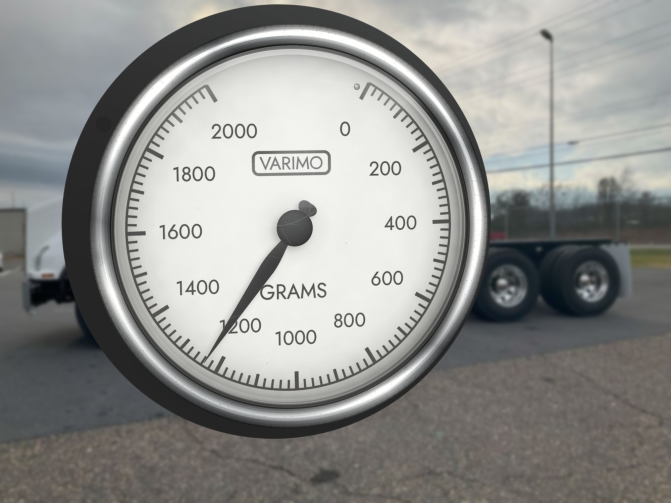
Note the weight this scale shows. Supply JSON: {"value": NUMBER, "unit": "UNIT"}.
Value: {"value": 1240, "unit": "g"}
